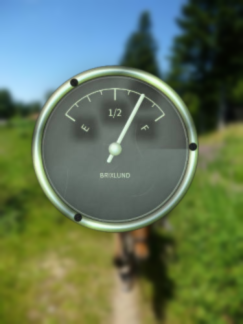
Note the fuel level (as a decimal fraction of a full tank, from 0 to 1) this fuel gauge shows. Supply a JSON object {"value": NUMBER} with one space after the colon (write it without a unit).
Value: {"value": 0.75}
